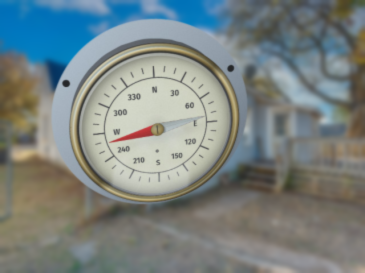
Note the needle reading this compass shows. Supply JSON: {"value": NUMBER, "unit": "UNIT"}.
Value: {"value": 260, "unit": "°"}
